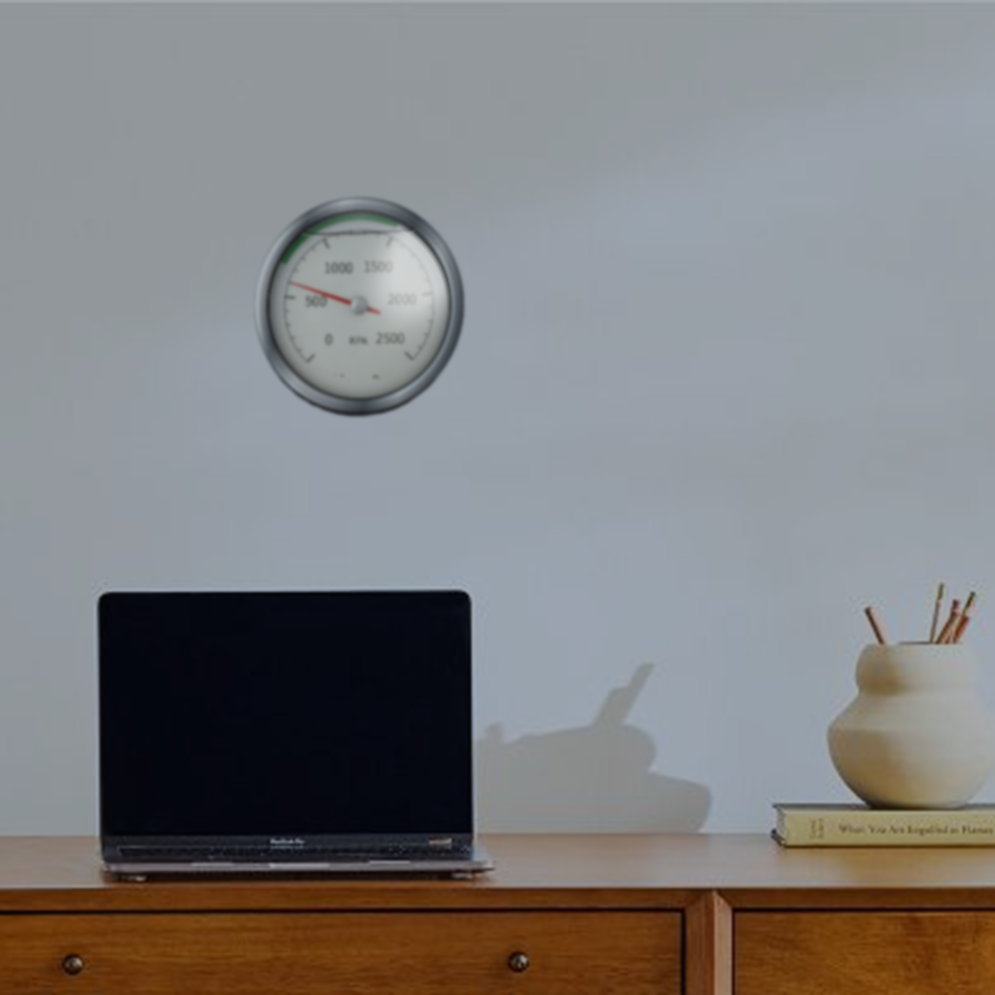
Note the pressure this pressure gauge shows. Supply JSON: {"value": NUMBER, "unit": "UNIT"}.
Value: {"value": 600, "unit": "kPa"}
